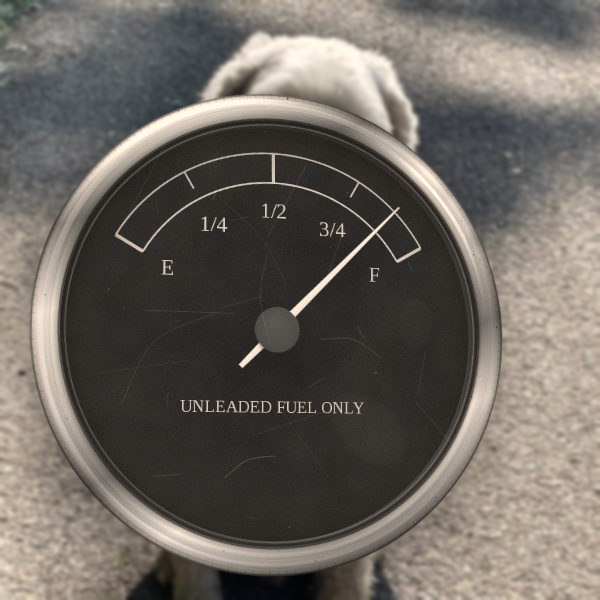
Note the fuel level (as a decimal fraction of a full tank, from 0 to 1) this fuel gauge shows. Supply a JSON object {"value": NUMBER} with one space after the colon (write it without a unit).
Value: {"value": 0.875}
